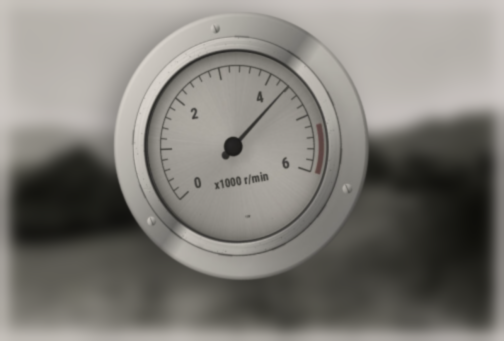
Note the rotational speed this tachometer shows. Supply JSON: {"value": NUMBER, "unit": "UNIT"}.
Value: {"value": 4400, "unit": "rpm"}
